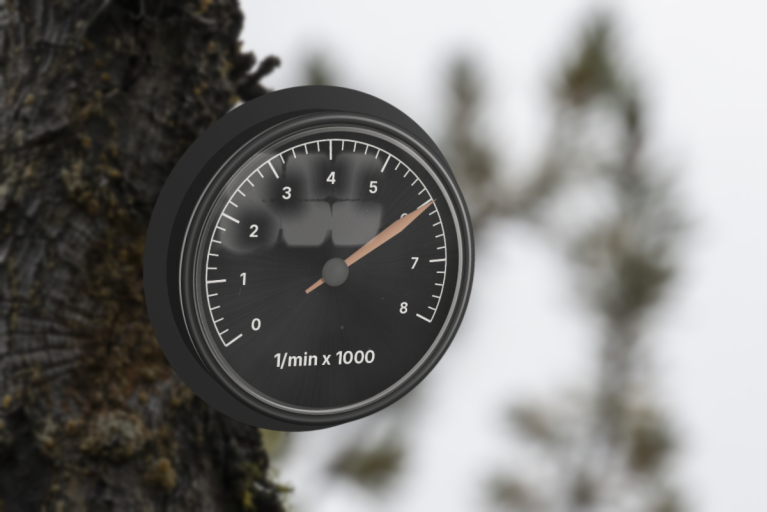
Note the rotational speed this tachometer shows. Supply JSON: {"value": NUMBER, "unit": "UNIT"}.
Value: {"value": 6000, "unit": "rpm"}
